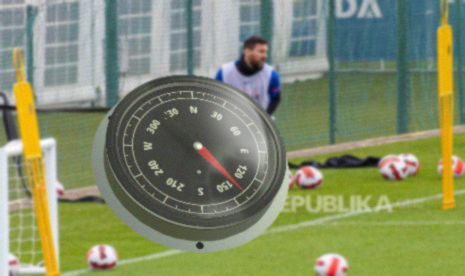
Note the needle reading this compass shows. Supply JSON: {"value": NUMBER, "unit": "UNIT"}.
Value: {"value": 140, "unit": "°"}
